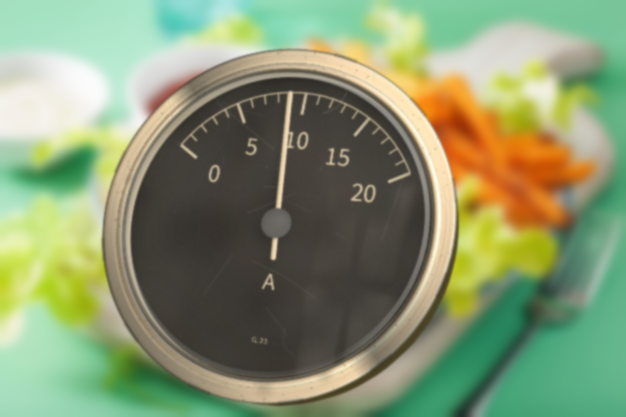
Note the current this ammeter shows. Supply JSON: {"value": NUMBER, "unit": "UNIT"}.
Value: {"value": 9, "unit": "A"}
